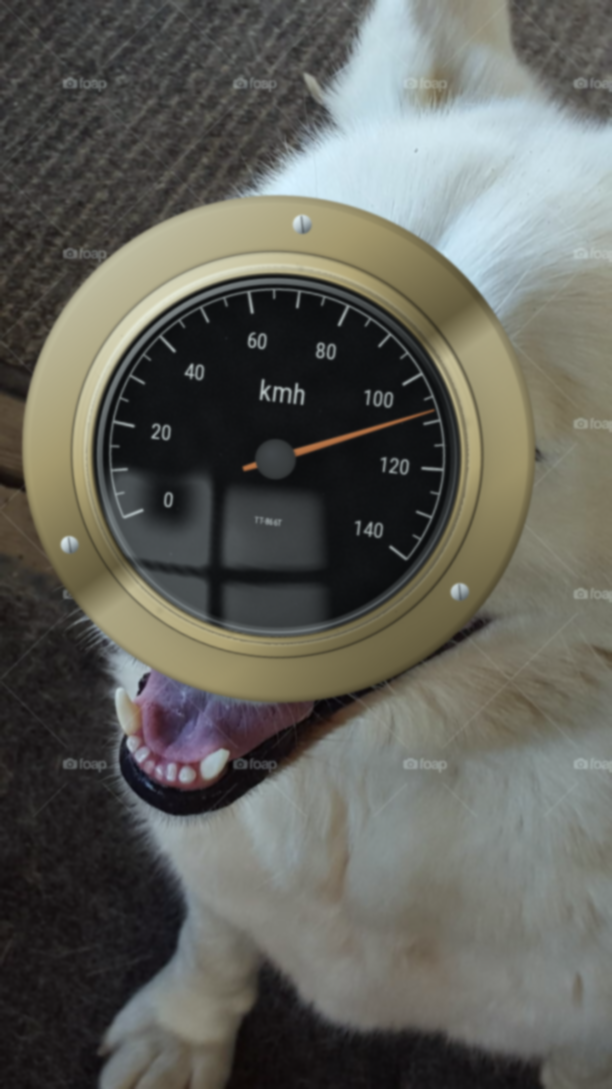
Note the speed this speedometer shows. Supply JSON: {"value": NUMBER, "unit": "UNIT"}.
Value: {"value": 107.5, "unit": "km/h"}
